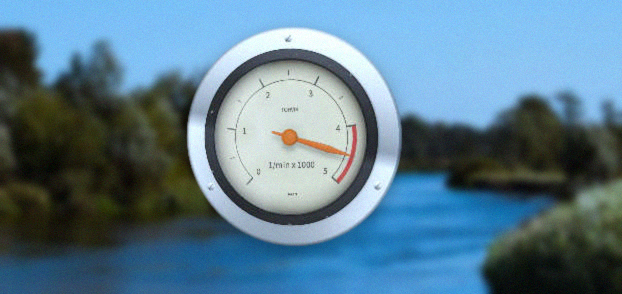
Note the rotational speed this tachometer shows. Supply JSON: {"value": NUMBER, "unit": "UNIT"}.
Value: {"value": 4500, "unit": "rpm"}
